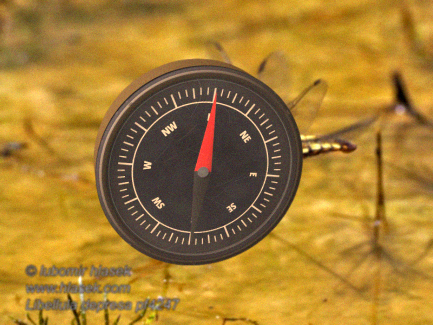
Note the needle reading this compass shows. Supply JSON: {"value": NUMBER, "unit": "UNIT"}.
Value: {"value": 0, "unit": "°"}
